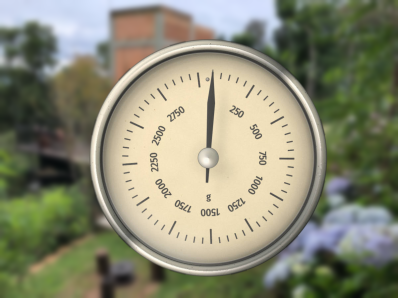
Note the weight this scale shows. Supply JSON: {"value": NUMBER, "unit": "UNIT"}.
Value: {"value": 0, "unit": "g"}
